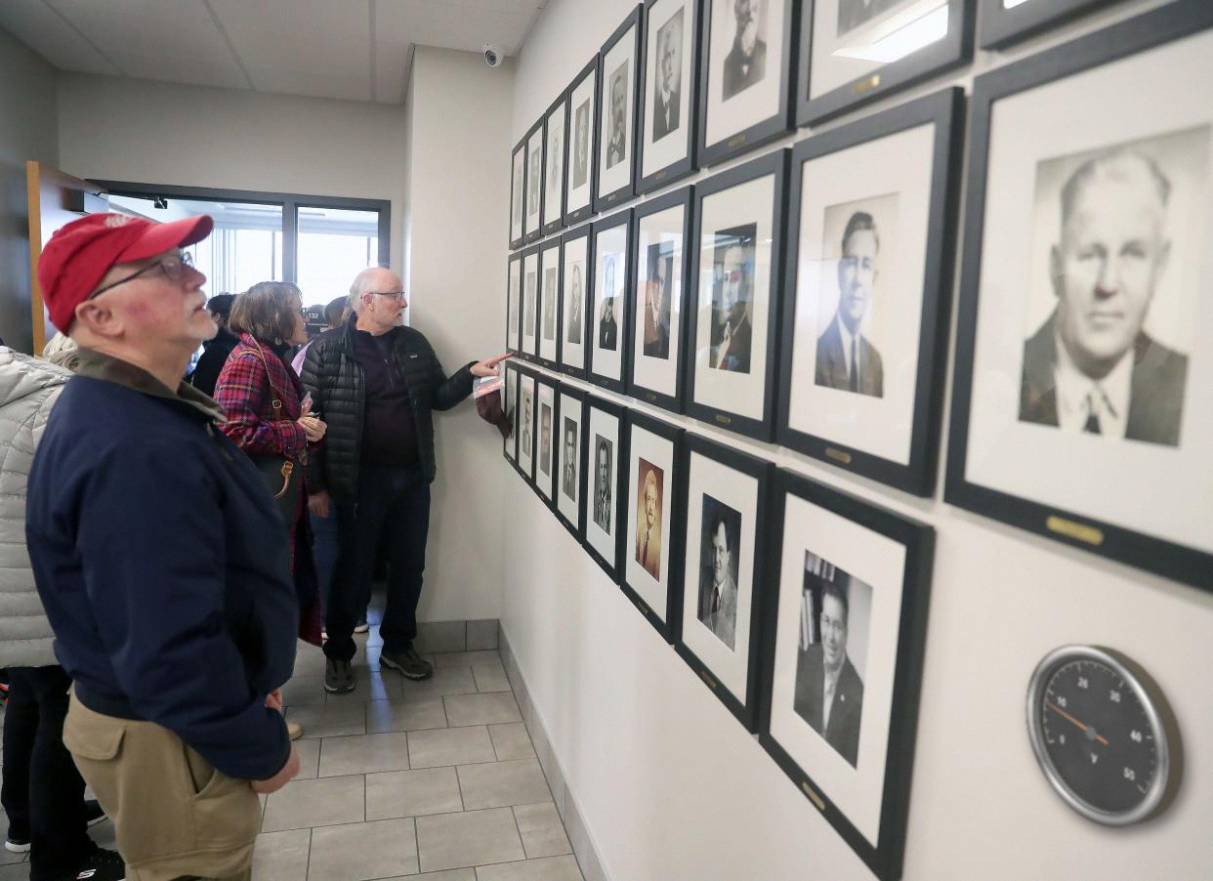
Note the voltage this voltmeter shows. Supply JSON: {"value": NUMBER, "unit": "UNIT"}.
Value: {"value": 8, "unit": "V"}
